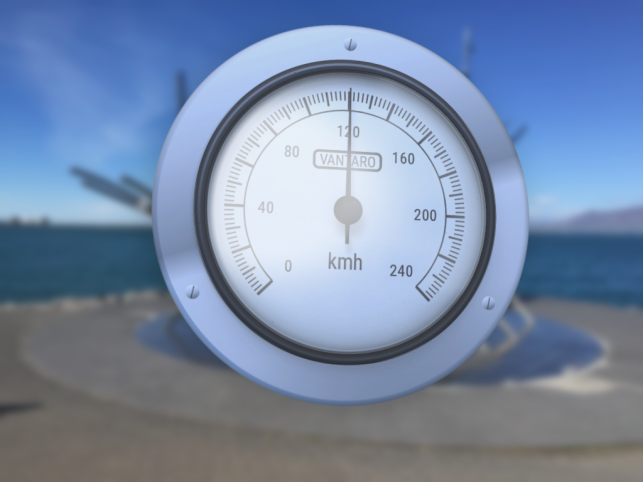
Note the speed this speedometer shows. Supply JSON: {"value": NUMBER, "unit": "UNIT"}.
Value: {"value": 120, "unit": "km/h"}
